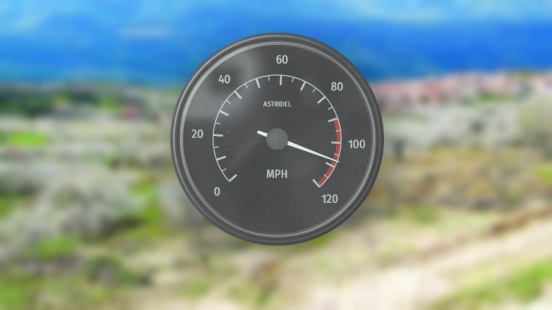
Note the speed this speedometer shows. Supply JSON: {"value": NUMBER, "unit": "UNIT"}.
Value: {"value": 107.5, "unit": "mph"}
